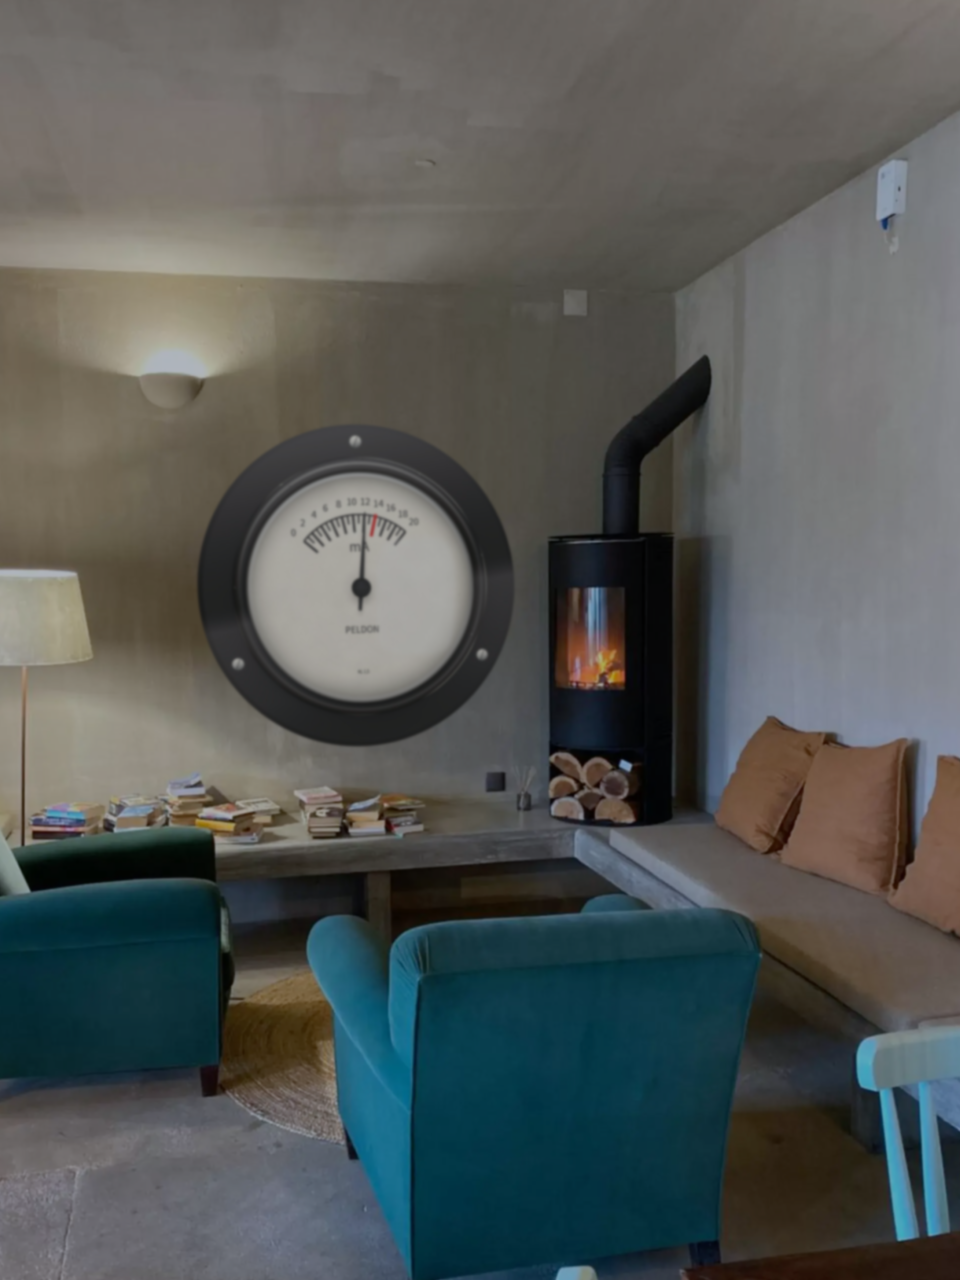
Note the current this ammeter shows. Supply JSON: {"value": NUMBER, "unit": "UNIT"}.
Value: {"value": 12, "unit": "mA"}
